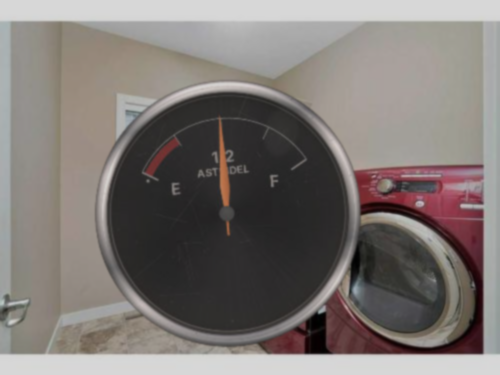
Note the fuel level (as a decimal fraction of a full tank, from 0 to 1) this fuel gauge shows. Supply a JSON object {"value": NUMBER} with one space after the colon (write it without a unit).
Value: {"value": 0.5}
